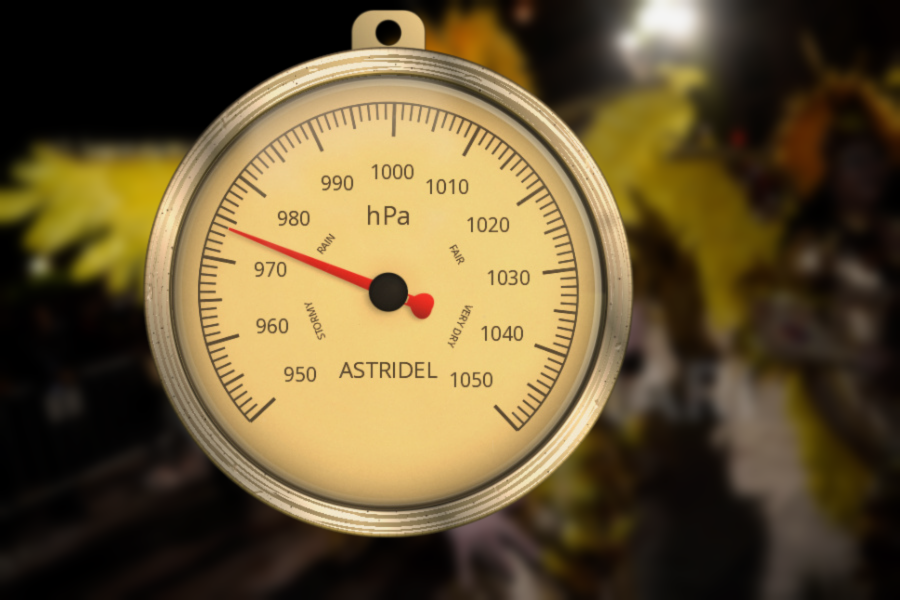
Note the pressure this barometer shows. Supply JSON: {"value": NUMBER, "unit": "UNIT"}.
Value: {"value": 974, "unit": "hPa"}
